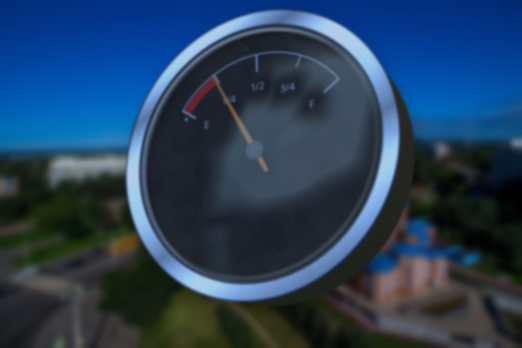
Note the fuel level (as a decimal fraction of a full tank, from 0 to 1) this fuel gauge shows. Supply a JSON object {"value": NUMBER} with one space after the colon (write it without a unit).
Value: {"value": 0.25}
